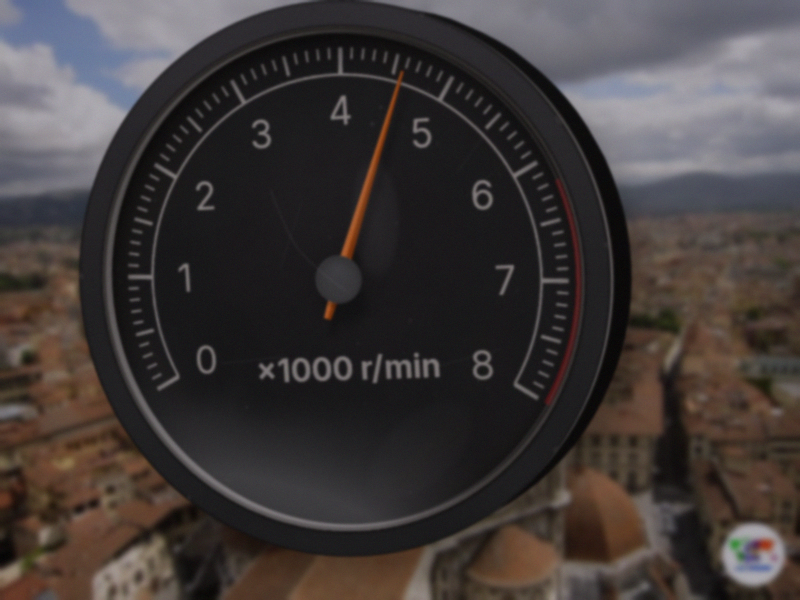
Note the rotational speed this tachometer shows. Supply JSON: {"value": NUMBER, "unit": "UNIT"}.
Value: {"value": 4600, "unit": "rpm"}
